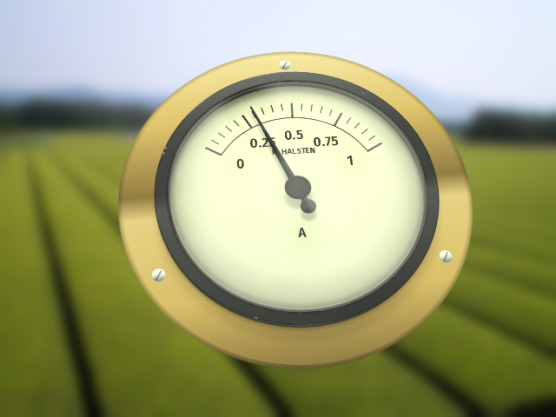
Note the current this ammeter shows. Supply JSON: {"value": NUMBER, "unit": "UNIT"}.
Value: {"value": 0.3, "unit": "A"}
